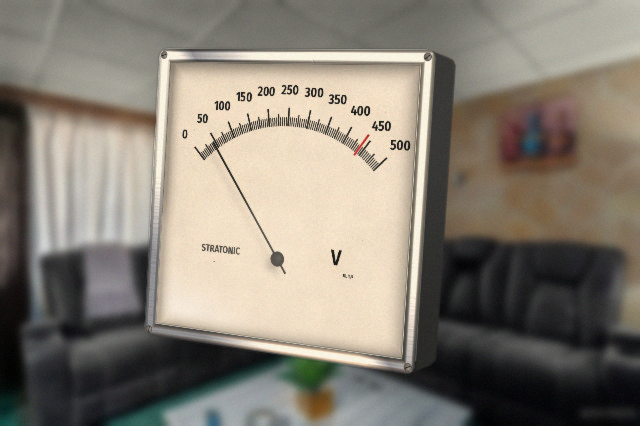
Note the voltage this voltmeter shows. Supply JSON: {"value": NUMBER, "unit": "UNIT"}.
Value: {"value": 50, "unit": "V"}
